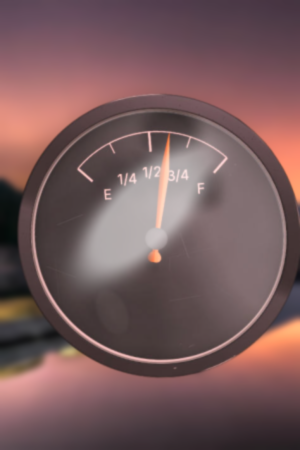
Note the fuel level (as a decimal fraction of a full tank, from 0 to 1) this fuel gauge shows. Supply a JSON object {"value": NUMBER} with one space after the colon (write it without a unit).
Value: {"value": 0.625}
